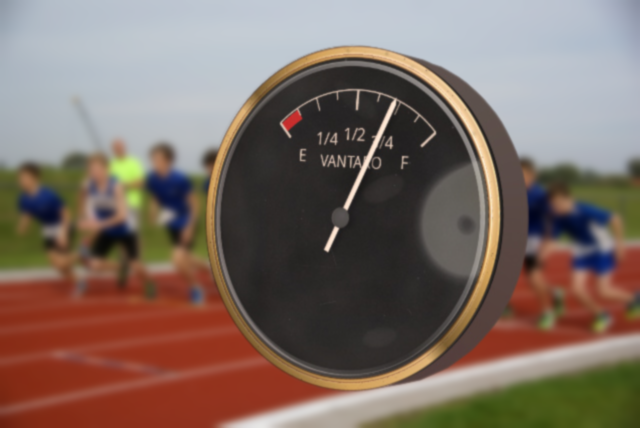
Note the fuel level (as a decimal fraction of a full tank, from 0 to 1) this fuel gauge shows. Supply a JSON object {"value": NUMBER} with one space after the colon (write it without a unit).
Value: {"value": 0.75}
